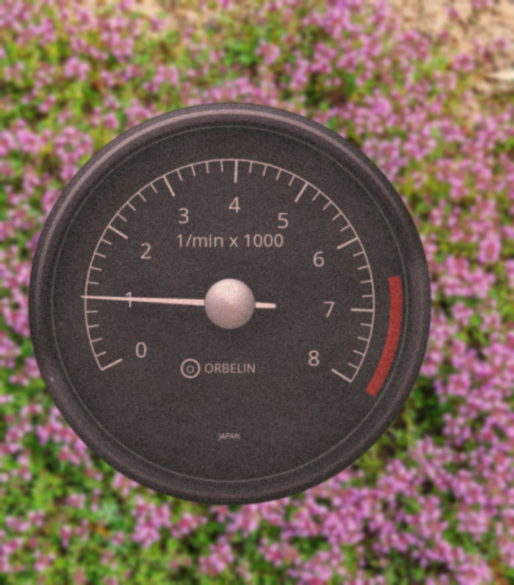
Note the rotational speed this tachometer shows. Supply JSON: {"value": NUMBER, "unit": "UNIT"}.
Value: {"value": 1000, "unit": "rpm"}
